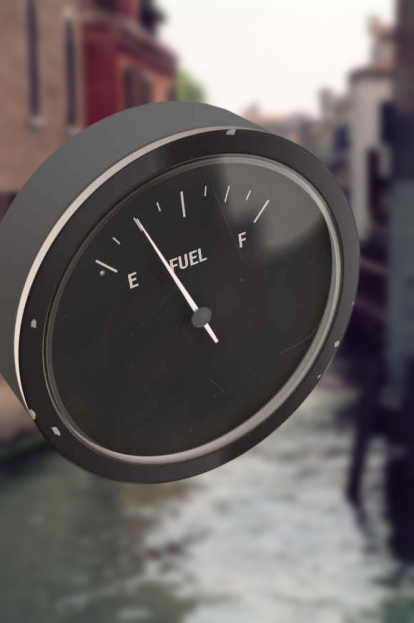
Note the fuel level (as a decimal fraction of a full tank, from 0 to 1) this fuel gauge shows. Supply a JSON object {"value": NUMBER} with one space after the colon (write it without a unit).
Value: {"value": 0.25}
